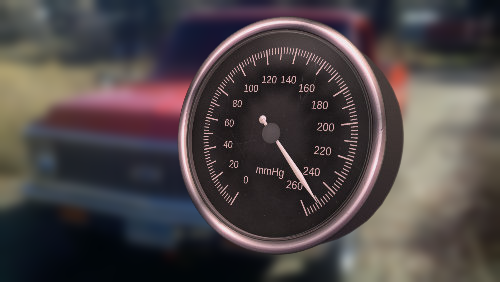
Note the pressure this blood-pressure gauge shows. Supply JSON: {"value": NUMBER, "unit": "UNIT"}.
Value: {"value": 250, "unit": "mmHg"}
